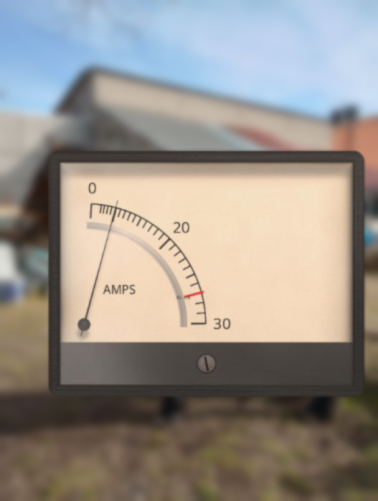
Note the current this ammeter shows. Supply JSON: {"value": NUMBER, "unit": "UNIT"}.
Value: {"value": 10, "unit": "A"}
